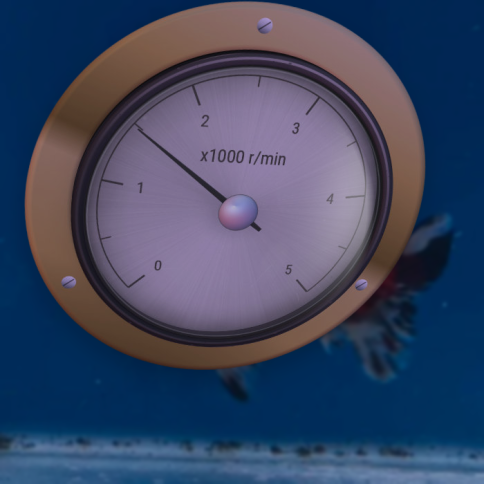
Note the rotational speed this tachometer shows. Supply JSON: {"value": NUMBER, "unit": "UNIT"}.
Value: {"value": 1500, "unit": "rpm"}
